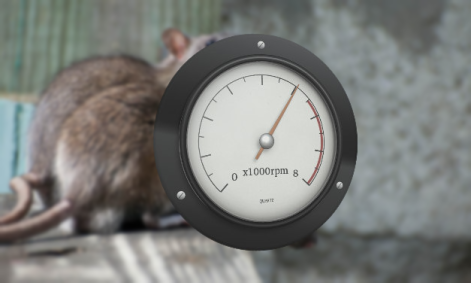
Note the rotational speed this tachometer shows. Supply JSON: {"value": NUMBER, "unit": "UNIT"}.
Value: {"value": 5000, "unit": "rpm"}
